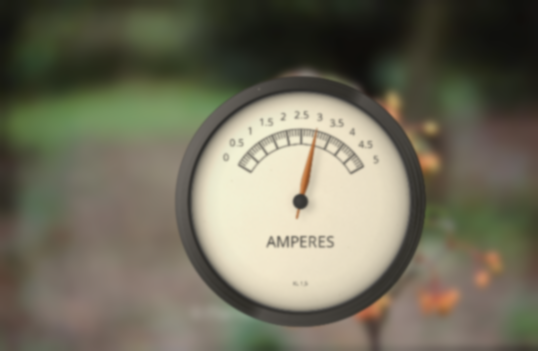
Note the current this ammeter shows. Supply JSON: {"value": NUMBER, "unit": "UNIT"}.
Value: {"value": 3, "unit": "A"}
